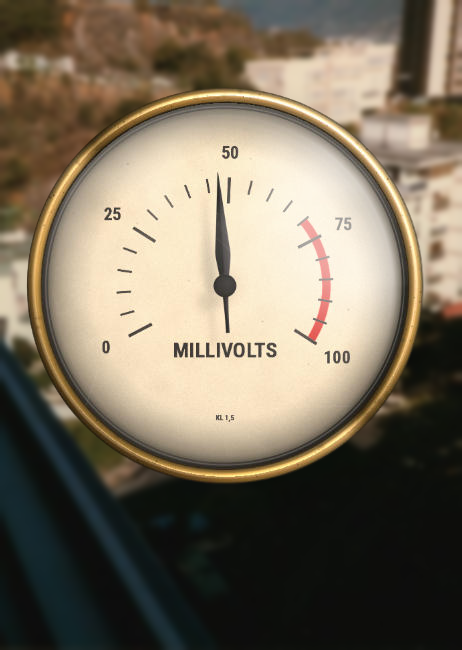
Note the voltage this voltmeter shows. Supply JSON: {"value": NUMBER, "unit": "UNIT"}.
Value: {"value": 47.5, "unit": "mV"}
